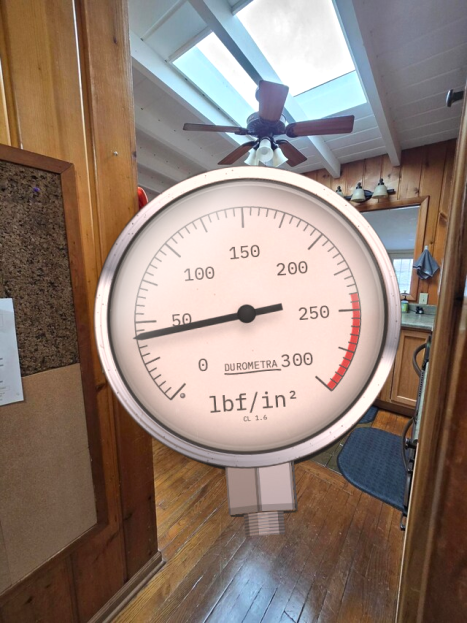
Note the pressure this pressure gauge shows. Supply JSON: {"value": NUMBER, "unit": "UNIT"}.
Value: {"value": 40, "unit": "psi"}
